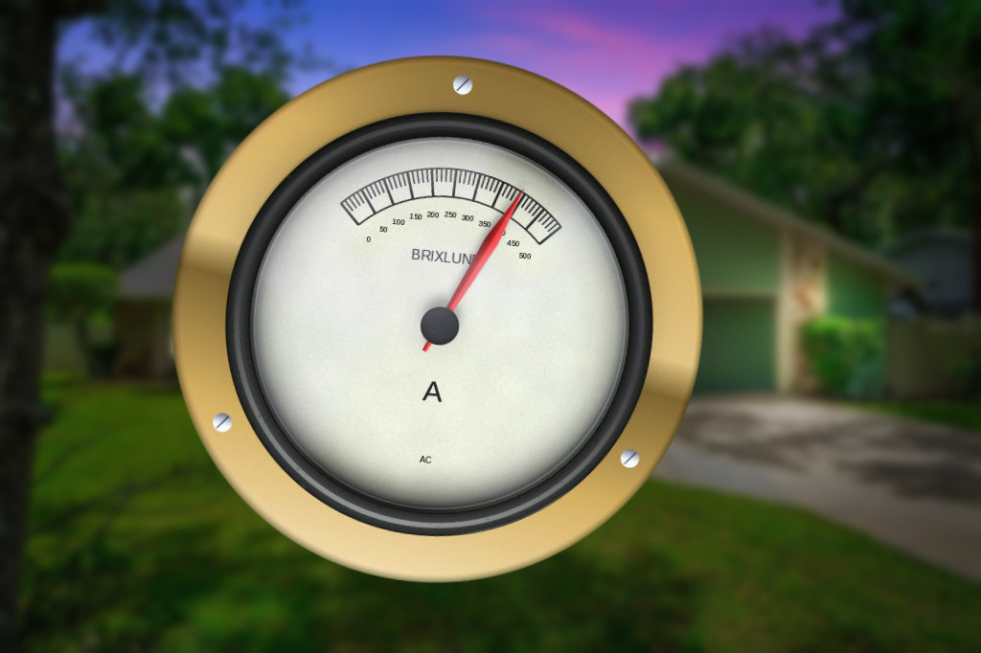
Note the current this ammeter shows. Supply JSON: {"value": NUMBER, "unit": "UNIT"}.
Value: {"value": 390, "unit": "A"}
